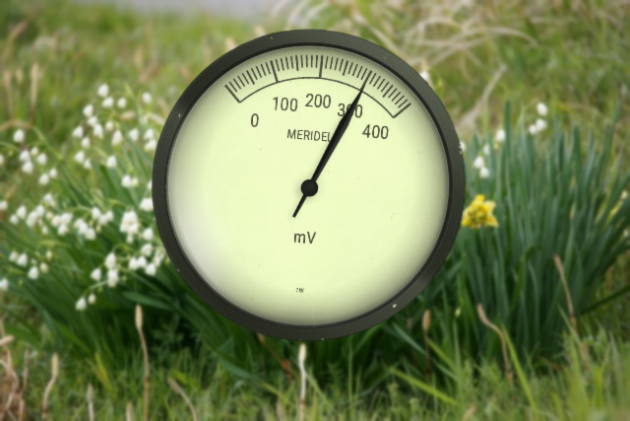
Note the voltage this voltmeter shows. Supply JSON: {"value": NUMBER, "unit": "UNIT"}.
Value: {"value": 300, "unit": "mV"}
